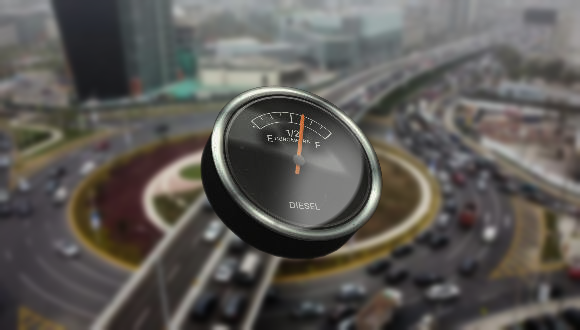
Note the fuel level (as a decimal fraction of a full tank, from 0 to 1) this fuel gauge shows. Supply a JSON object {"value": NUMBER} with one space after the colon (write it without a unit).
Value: {"value": 0.625}
